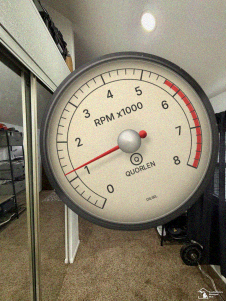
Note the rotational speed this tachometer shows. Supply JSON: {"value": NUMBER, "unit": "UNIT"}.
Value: {"value": 1200, "unit": "rpm"}
